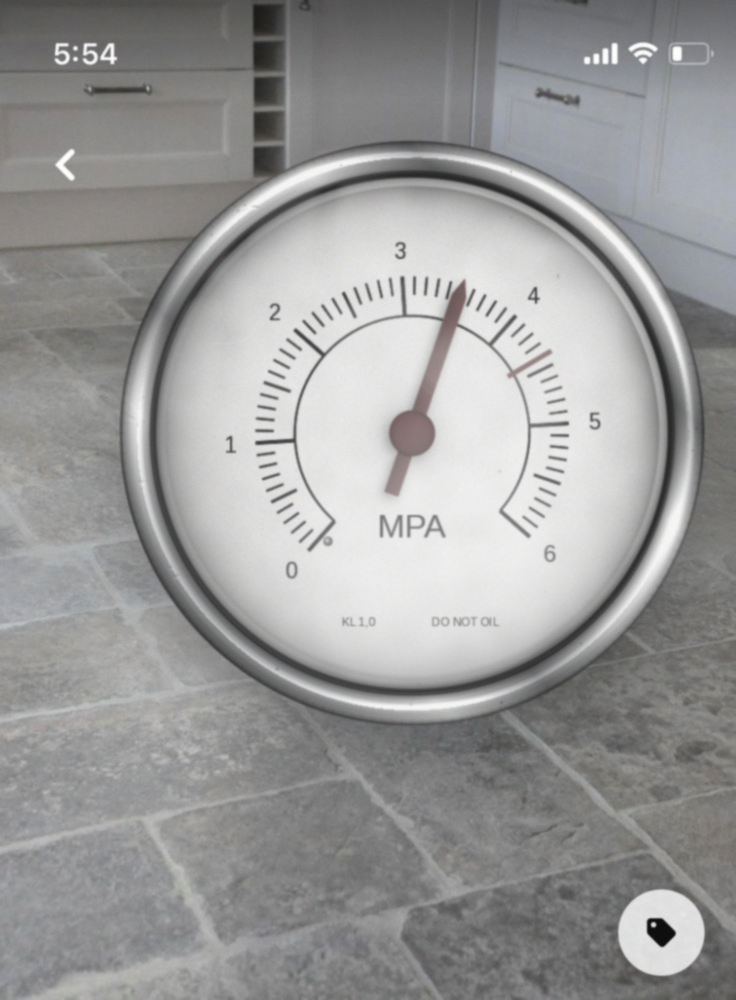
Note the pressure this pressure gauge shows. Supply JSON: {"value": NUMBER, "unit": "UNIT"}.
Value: {"value": 3.5, "unit": "MPa"}
